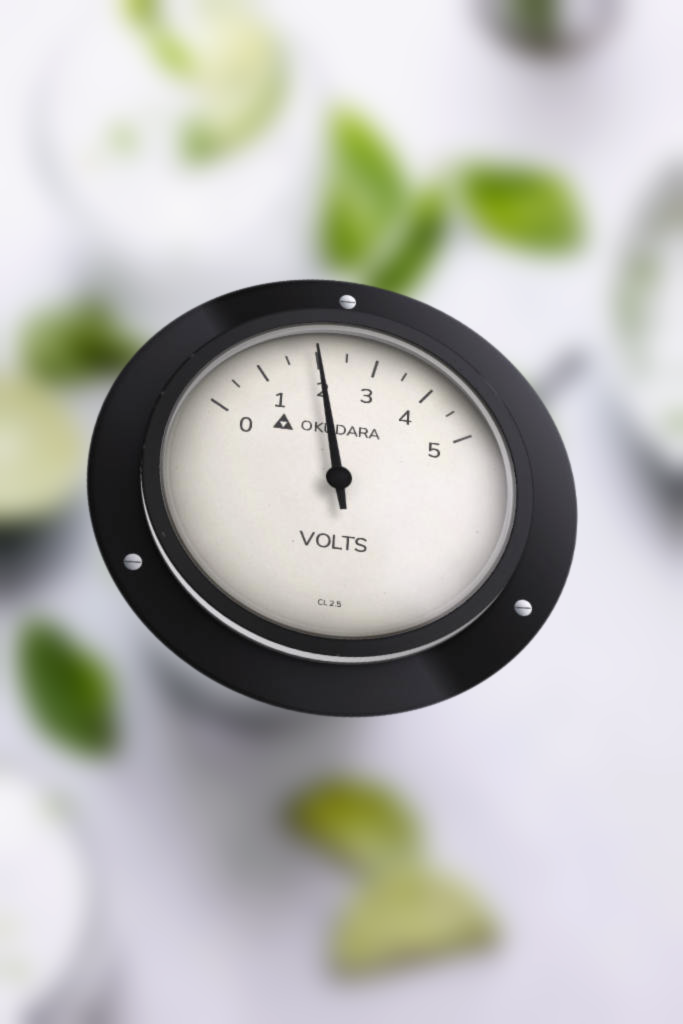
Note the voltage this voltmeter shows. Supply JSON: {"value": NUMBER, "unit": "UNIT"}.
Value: {"value": 2, "unit": "V"}
